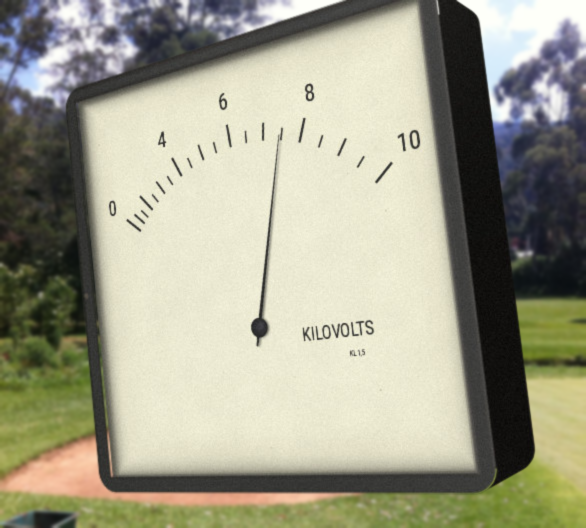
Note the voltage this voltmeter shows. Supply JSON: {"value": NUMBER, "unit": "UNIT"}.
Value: {"value": 7.5, "unit": "kV"}
